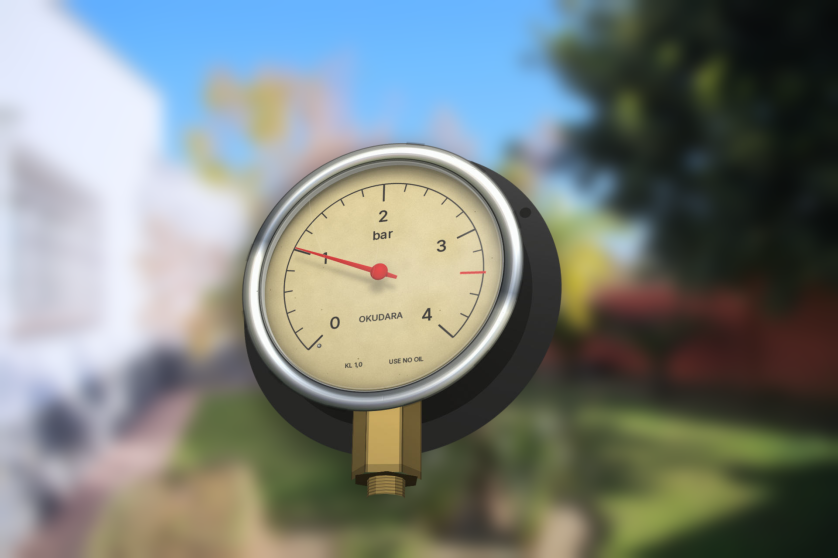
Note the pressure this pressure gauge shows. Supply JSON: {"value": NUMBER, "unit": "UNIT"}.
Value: {"value": 1, "unit": "bar"}
